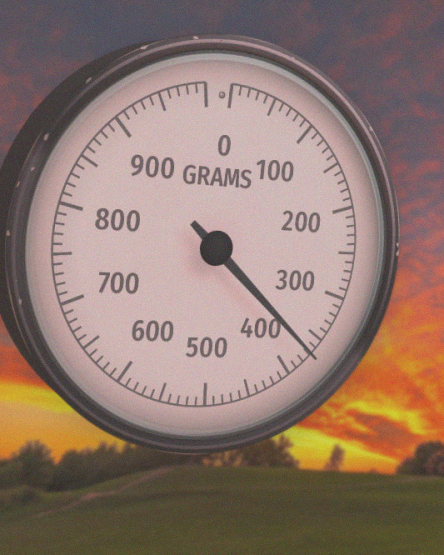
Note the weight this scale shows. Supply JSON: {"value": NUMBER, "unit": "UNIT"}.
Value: {"value": 370, "unit": "g"}
